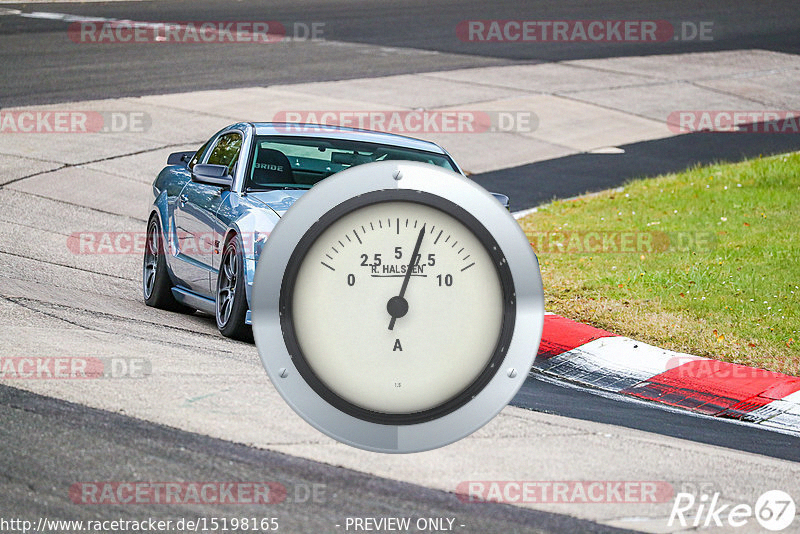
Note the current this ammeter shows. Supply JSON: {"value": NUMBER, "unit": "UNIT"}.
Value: {"value": 6.5, "unit": "A"}
